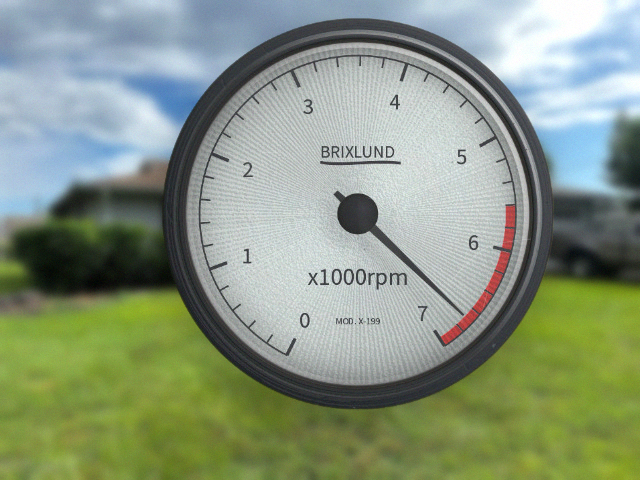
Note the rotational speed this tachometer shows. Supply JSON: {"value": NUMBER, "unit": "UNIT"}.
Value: {"value": 6700, "unit": "rpm"}
